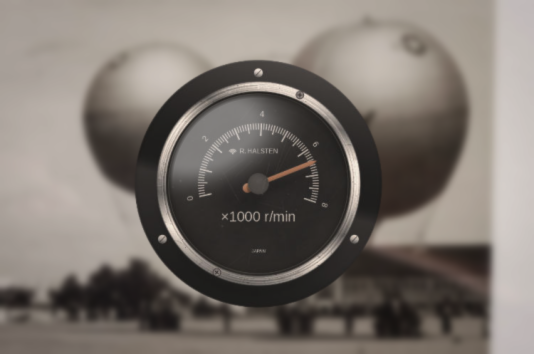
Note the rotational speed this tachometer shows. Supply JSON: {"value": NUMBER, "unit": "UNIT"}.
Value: {"value": 6500, "unit": "rpm"}
